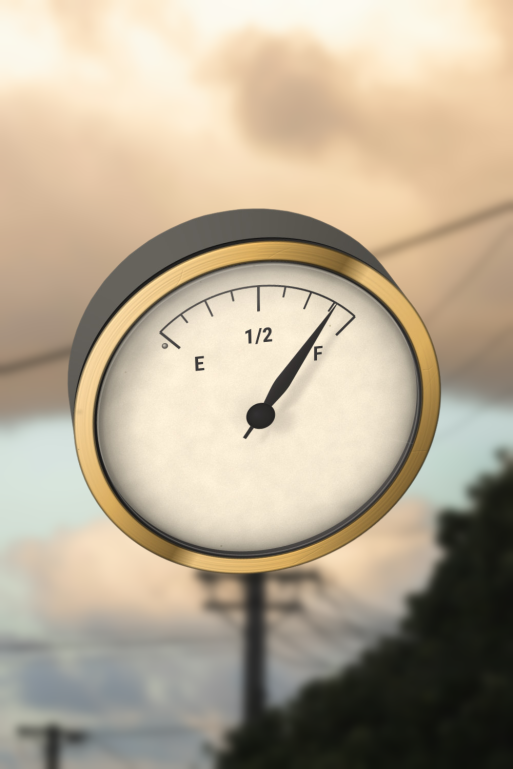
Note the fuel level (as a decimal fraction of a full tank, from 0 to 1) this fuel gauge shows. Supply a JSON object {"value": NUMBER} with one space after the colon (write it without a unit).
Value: {"value": 0.875}
